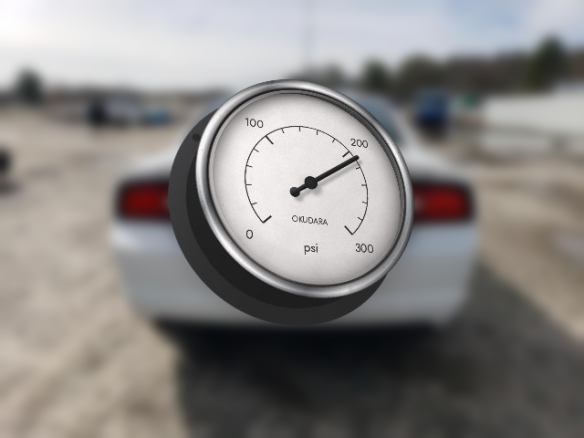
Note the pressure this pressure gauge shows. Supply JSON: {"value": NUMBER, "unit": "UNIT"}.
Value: {"value": 210, "unit": "psi"}
